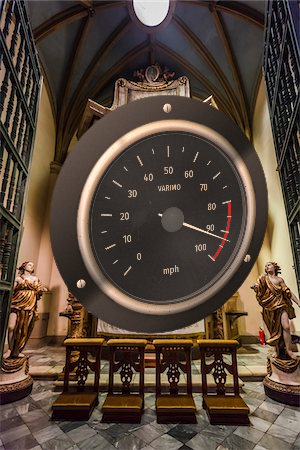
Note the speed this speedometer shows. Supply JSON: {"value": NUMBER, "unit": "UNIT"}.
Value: {"value": 92.5, "unit": "mph"}
